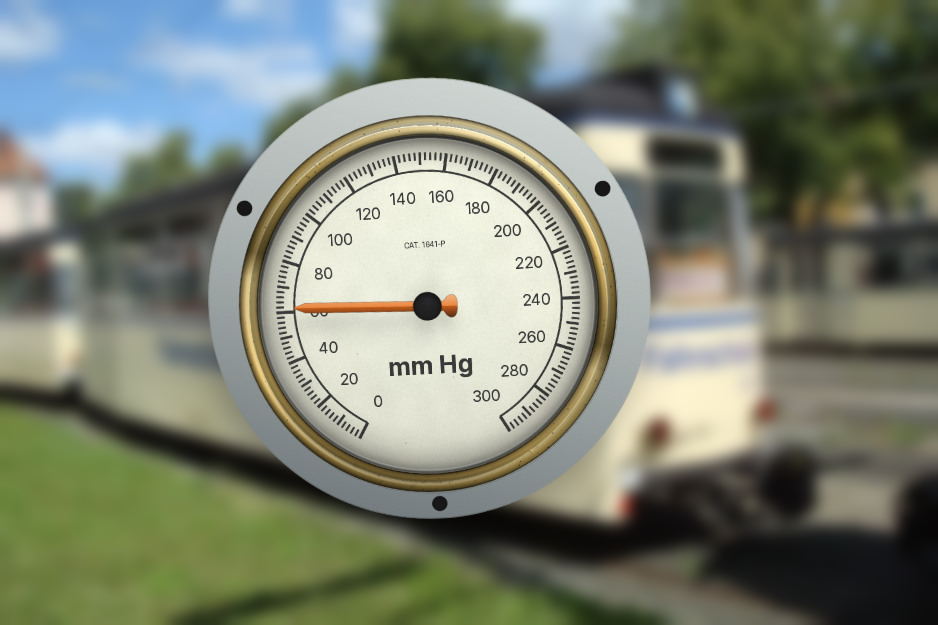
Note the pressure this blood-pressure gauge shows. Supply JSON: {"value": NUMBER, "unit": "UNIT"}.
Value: {"value": 62, "unit": "mmHg"}
